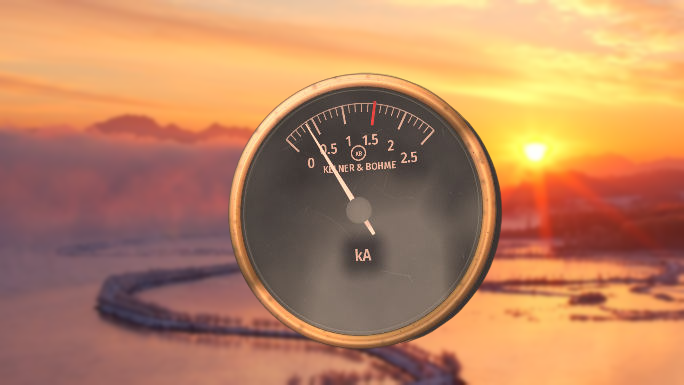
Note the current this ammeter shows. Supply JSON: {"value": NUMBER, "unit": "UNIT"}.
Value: {"value": 0.4, "unit": "kA"}
